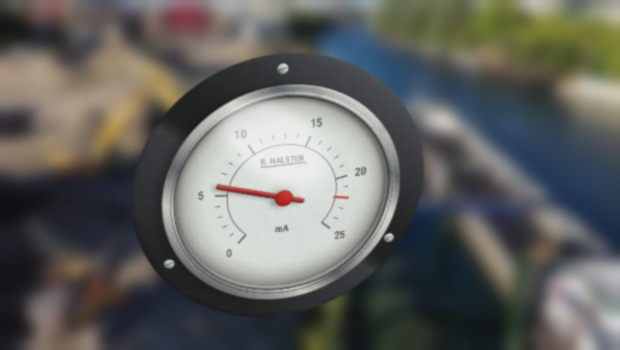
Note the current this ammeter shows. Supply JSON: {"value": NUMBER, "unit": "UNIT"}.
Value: {"value": 6, "unit": "mA"}
